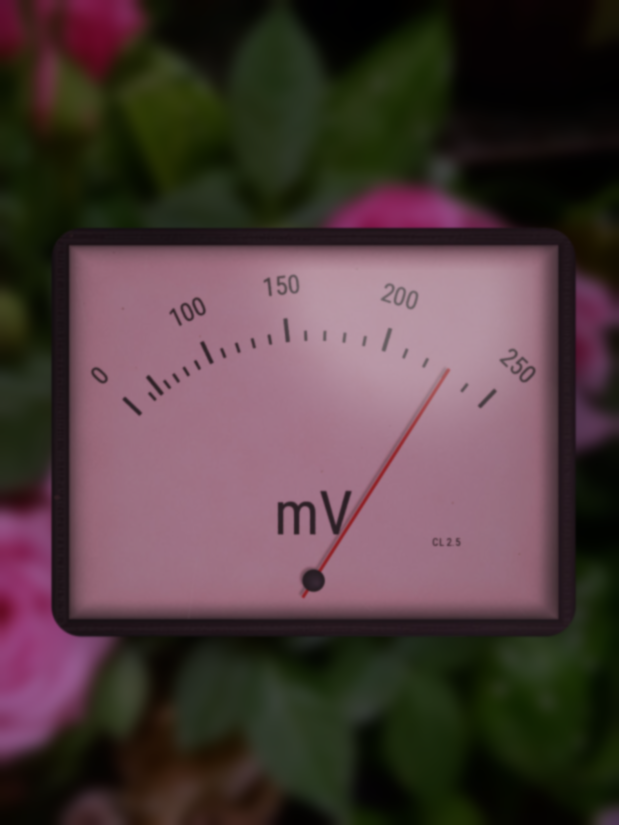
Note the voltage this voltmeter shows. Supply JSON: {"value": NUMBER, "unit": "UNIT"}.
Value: {"value": 230, "unit": "mV"}
